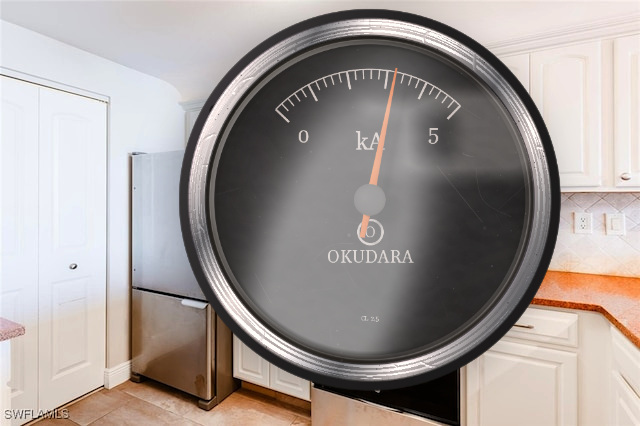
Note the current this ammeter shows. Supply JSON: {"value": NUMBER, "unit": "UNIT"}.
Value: {"value": 3.2, "unit": "kA"}
